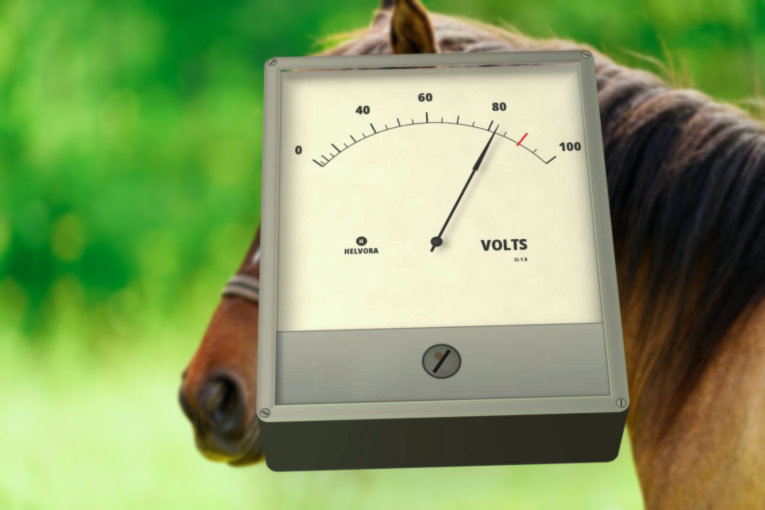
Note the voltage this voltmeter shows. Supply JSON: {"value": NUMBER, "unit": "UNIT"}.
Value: {"value": 82.5, "unit": "V"}
